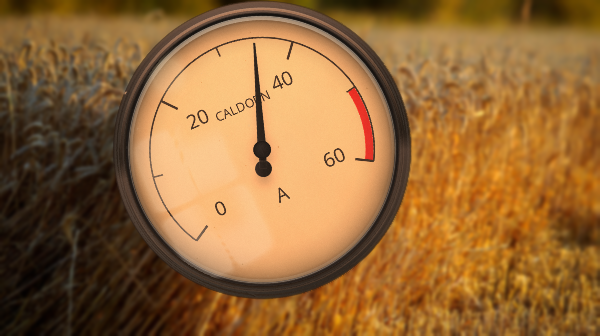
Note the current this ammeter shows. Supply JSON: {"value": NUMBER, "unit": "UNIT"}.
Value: {"value": 35, "unit": "A"}
